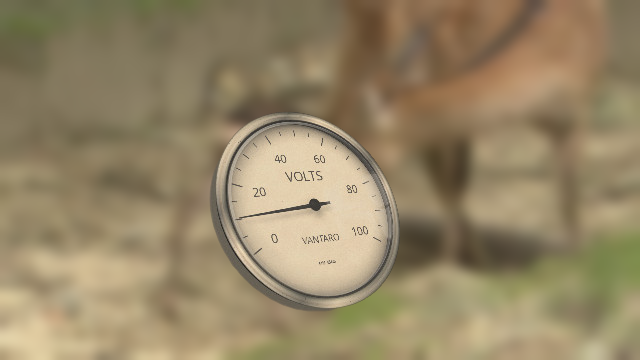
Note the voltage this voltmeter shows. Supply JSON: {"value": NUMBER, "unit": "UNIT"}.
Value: {"value": 10, "unit": "V"}
